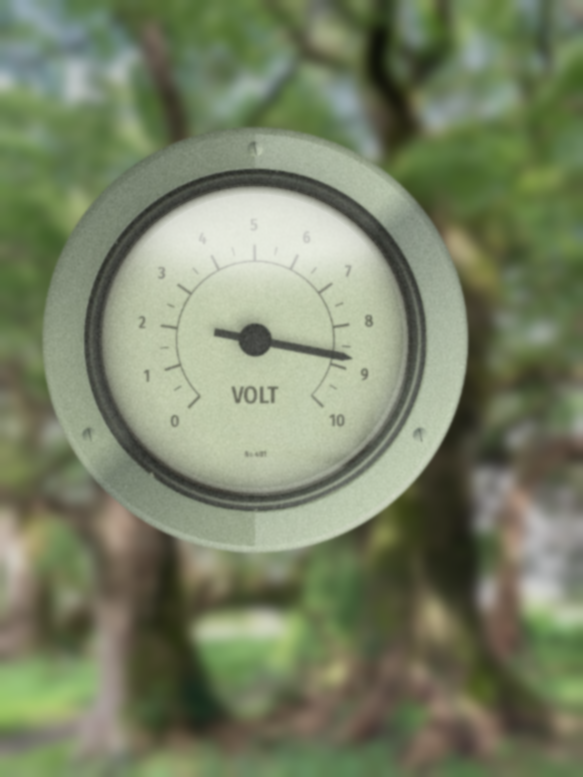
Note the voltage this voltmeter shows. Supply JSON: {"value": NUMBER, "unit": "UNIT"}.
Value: {"value": 8.75, "unit": "V"}
